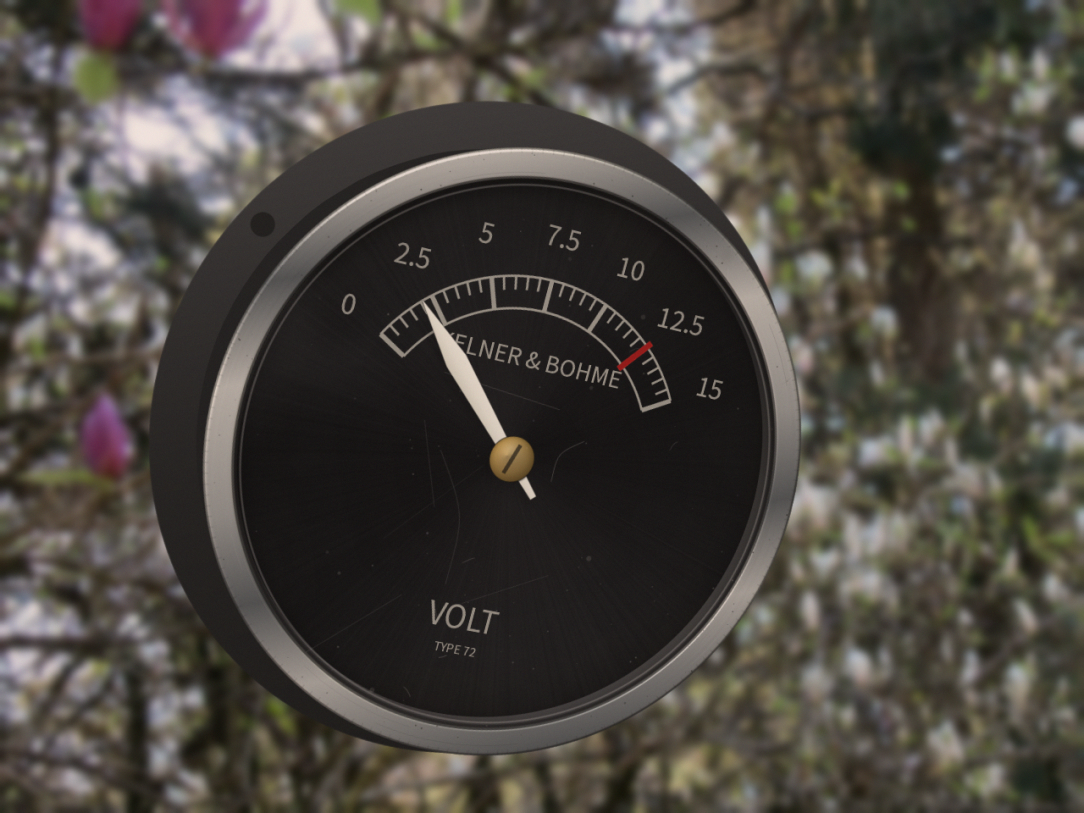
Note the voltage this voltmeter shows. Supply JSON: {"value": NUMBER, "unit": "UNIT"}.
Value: {"value": 2, "unit": "V"}
